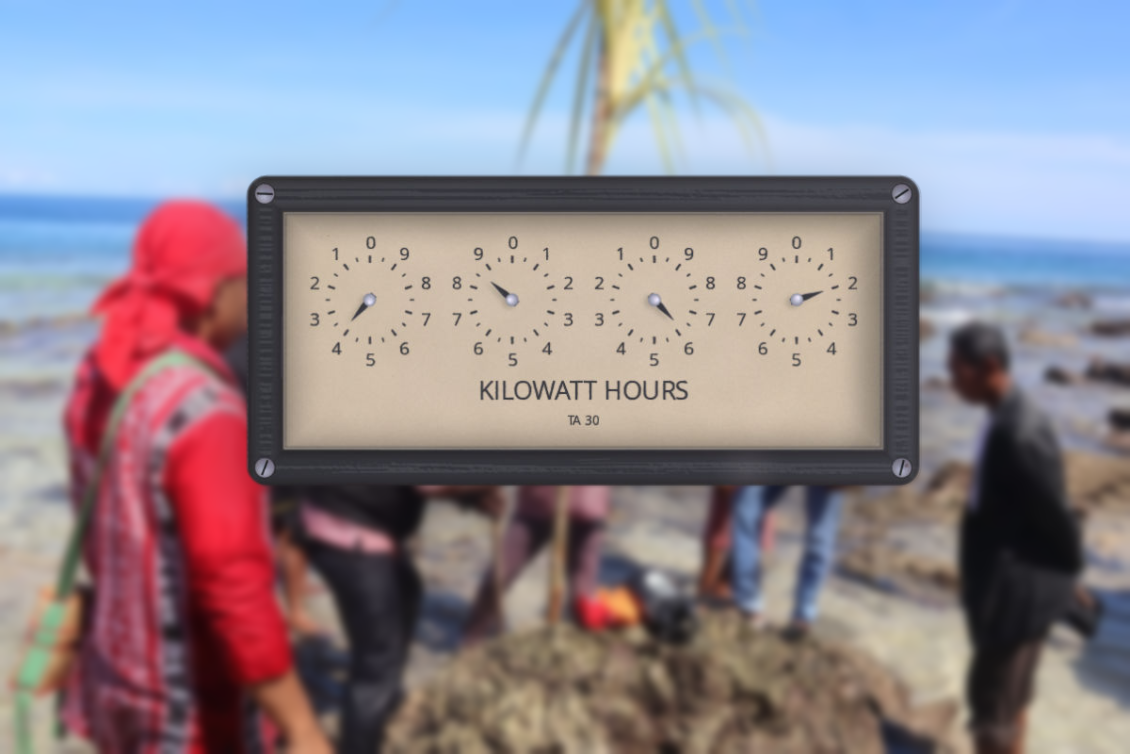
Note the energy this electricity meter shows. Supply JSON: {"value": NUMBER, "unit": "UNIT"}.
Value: {"value": 3862, "unit": "kWh"}
